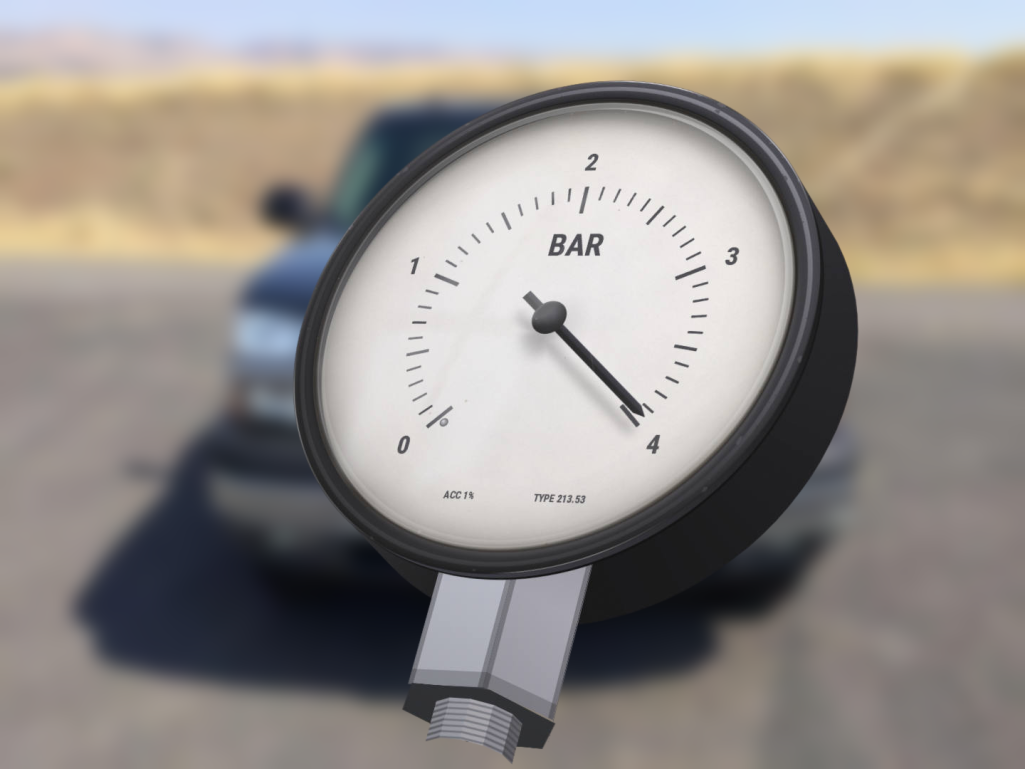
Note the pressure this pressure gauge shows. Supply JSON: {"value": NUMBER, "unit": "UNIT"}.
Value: {"value": 3.95, "unit": "bar"}
